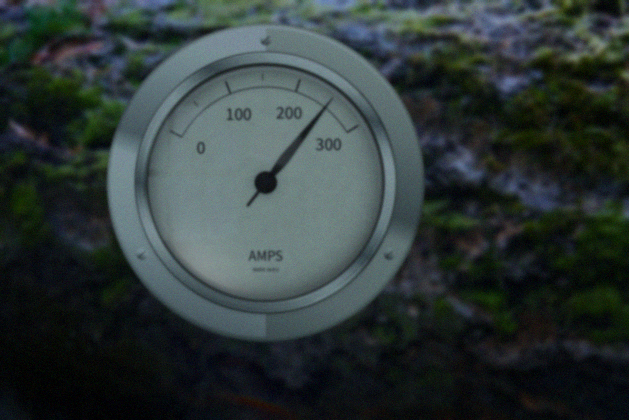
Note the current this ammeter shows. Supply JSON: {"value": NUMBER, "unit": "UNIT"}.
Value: {"value": 250, "unit": "A"}
